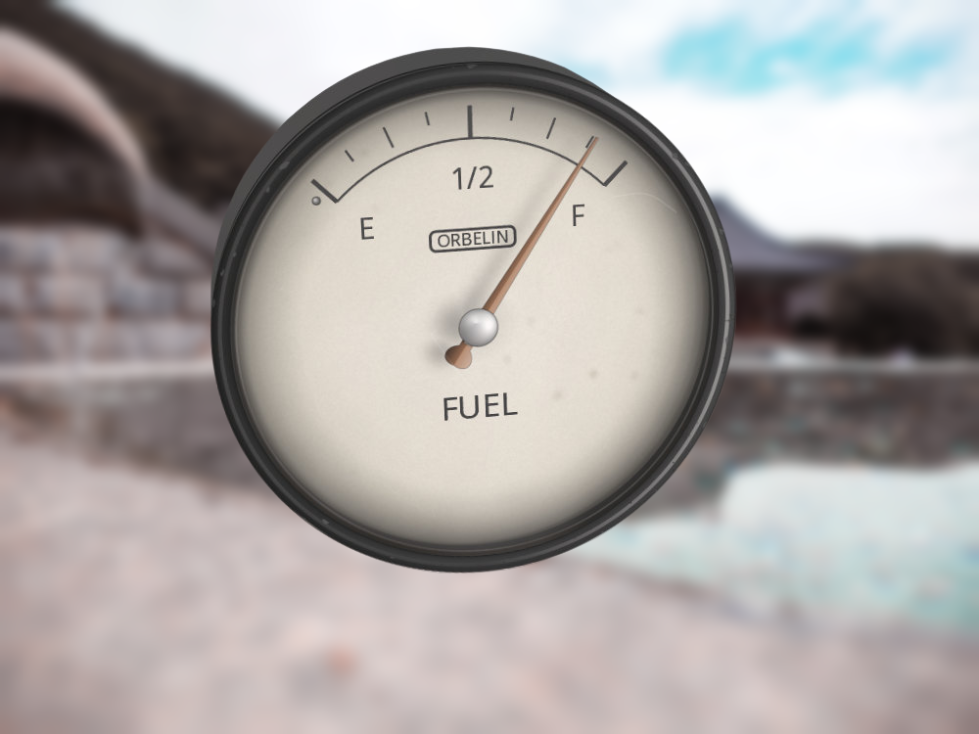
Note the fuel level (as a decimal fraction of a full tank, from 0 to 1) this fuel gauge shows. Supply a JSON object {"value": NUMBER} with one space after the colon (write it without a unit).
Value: {"value": 0.875}
